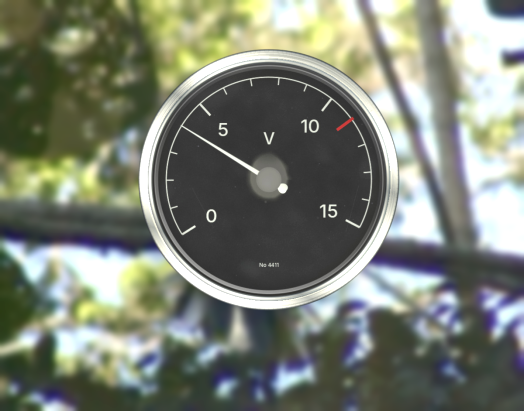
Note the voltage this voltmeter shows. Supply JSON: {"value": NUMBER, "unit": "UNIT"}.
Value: {"value": 4, "unit": "V"}
